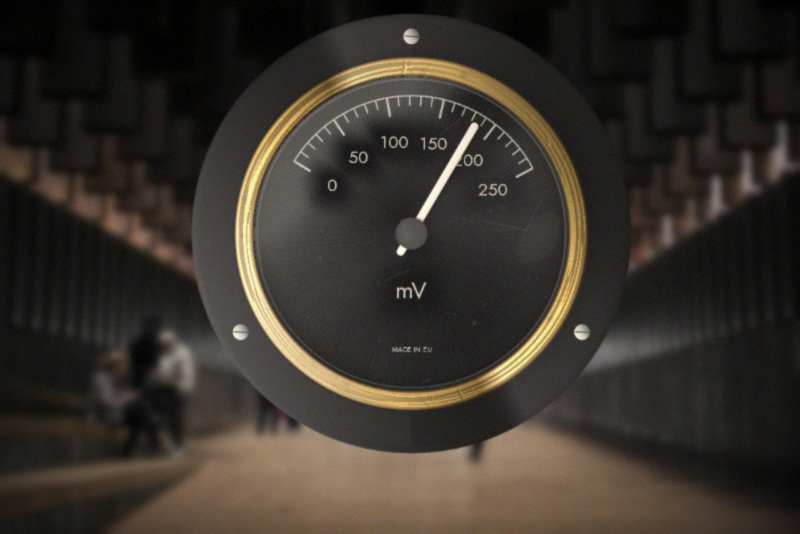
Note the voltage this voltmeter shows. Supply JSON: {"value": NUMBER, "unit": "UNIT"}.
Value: {"value": 185, "unit": "mV"}
